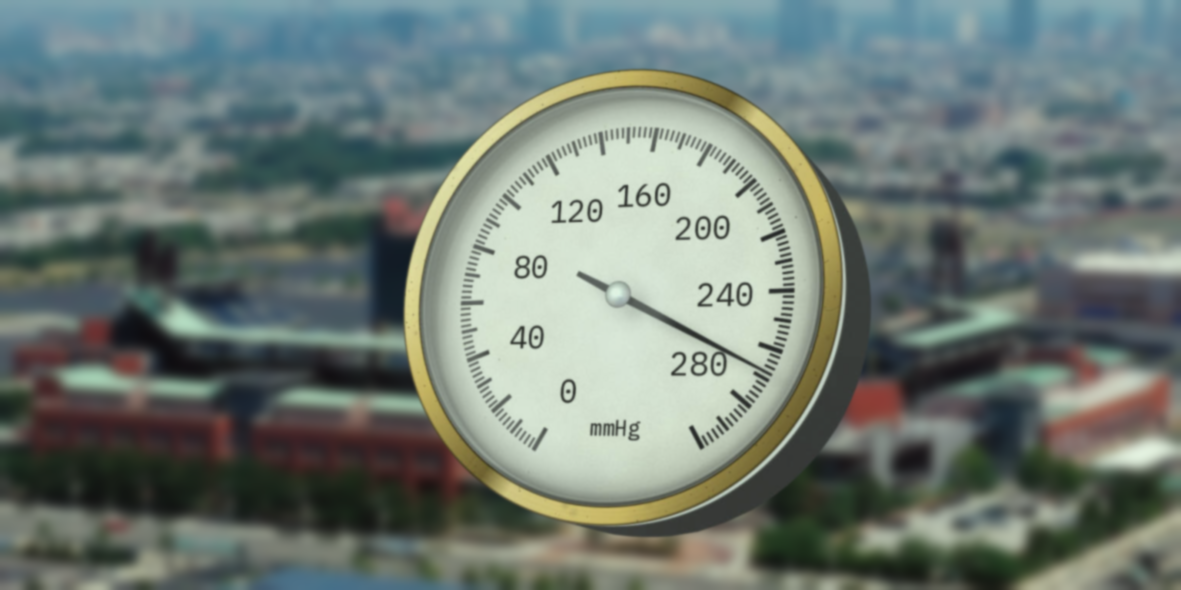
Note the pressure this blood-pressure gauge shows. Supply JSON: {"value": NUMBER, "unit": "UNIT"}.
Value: {"value": 268, "unit": "mmHg"}
